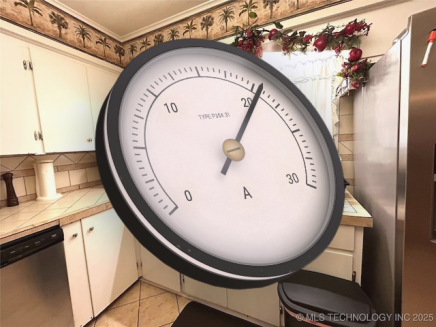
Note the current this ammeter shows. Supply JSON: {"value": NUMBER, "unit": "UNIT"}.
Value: {"value": 20.5, "unit": "A"}
